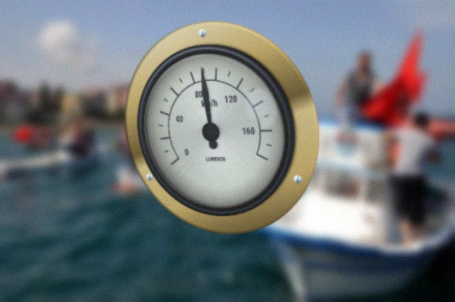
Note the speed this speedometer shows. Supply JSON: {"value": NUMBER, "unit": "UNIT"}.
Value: {"value": 90, "unit": "km/h"}
